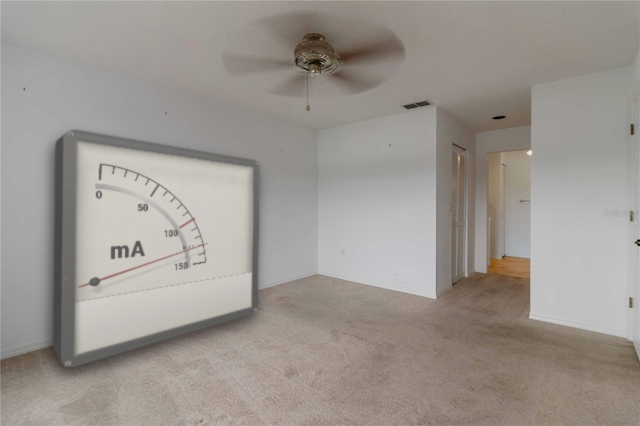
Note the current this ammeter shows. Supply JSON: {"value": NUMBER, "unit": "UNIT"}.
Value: {"value": 130, "unit": "mA"}
